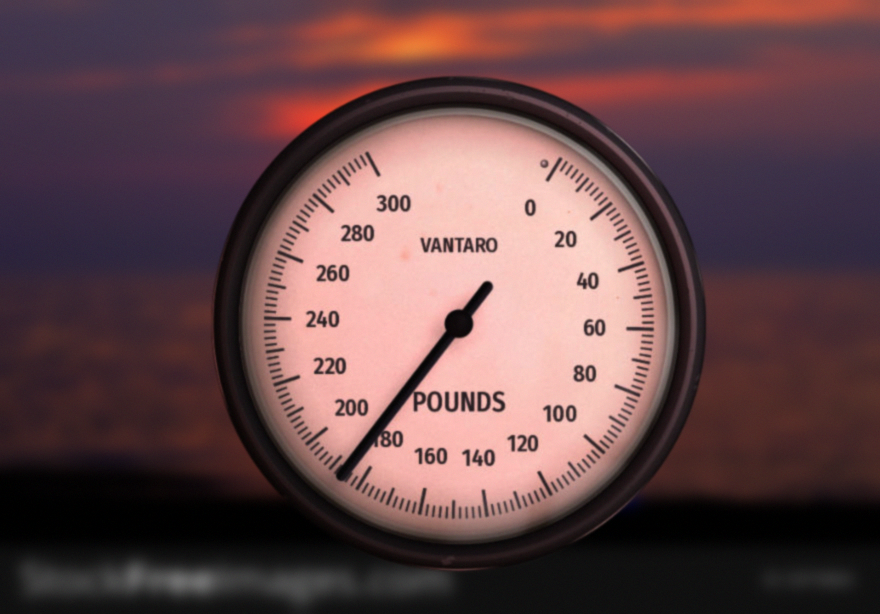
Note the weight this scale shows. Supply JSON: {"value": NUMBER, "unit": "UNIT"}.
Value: {"value": 186, "unit": "lb"}
